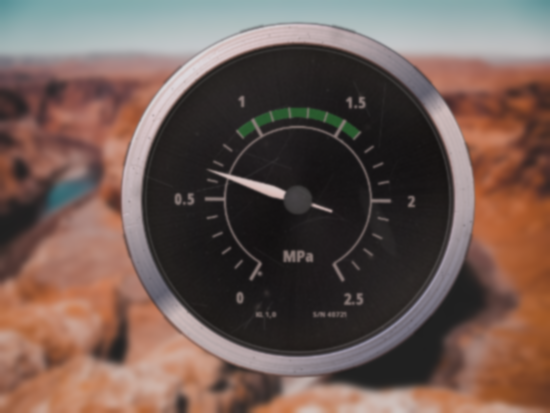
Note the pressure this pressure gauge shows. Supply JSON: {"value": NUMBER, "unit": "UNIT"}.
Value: {"value": 0.65, "unit": "MPa"}
